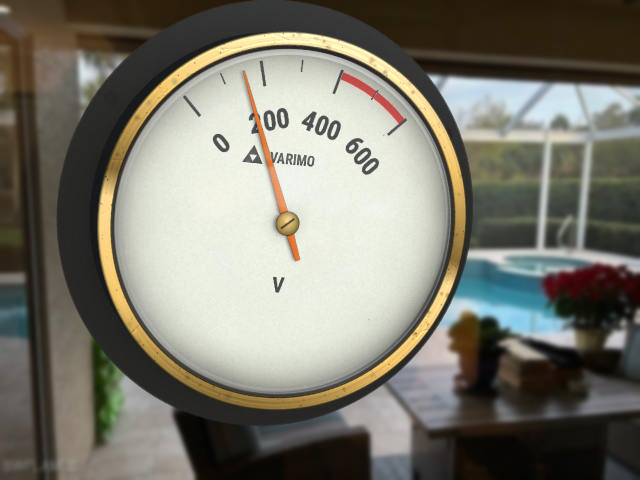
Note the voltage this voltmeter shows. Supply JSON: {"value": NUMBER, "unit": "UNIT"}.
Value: {"value": 150, "unit": "V"}
